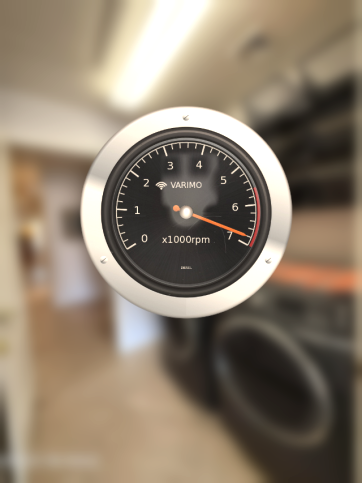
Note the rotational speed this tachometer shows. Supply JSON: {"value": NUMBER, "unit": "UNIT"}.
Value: {"value": 6800, "unit": "rpm"}
